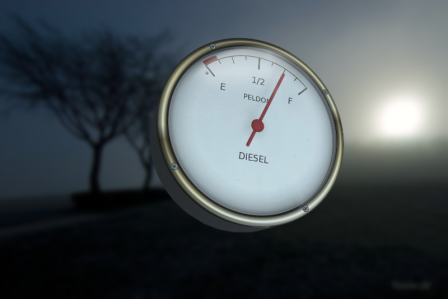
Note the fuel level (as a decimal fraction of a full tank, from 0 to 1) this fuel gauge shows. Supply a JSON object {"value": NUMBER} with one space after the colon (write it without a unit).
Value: {"value": 0.75}
